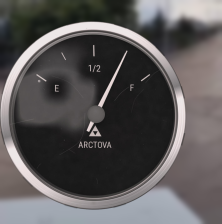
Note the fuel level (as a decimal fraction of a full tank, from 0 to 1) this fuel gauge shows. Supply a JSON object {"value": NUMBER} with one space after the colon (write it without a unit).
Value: {"value": 0.75}
